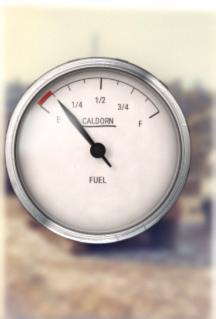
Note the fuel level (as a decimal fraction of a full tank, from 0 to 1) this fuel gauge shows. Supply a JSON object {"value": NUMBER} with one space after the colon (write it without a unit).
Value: {"value": 0.125}
